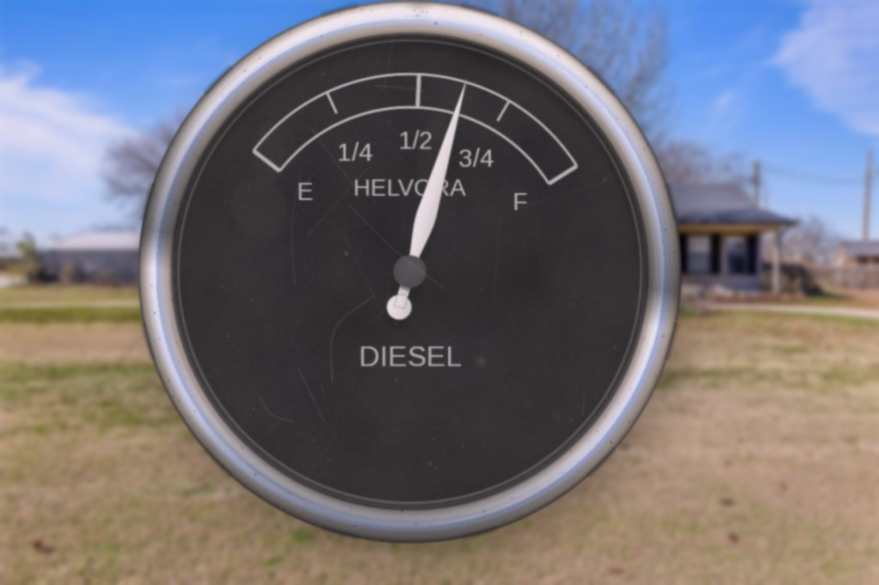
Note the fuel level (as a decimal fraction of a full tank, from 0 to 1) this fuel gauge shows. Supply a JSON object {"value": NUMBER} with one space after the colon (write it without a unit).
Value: {"value": 0.625}
